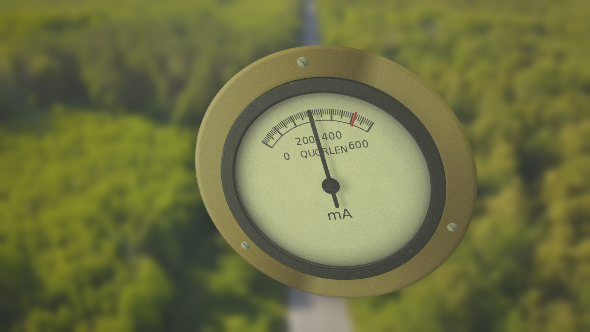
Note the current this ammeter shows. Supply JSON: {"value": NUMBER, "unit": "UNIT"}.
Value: {"value": 300, "unit": "mA"}
